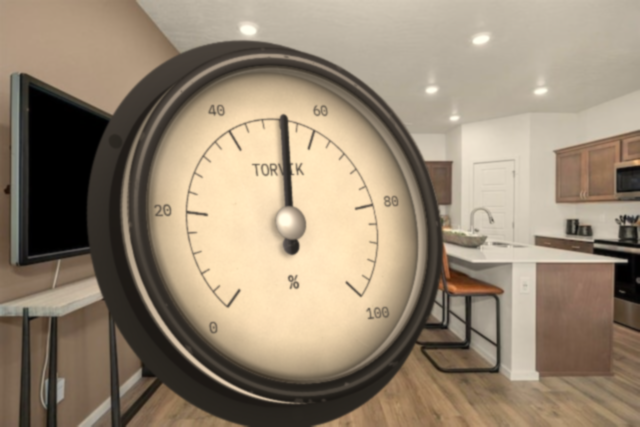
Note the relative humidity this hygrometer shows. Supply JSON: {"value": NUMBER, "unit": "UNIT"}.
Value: {"value": 52, "unit": "%"}
